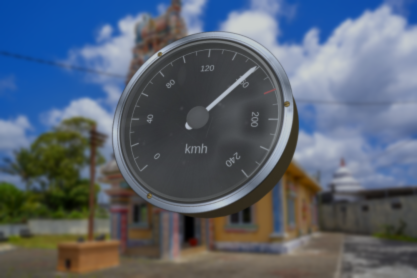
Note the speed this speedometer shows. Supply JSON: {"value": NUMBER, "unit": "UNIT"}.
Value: {"value": 160, "unit": "km/h"}
